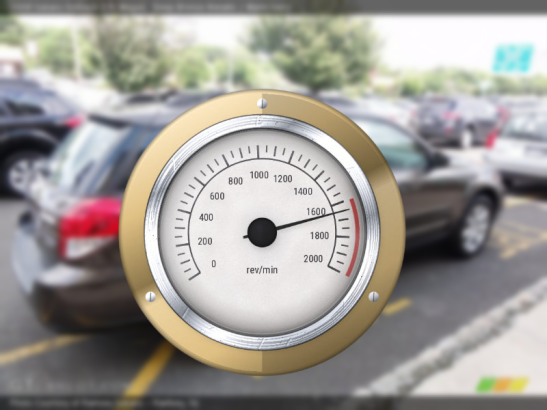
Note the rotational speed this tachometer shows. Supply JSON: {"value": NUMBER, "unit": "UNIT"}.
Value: {"value": 1650, "unit": "rpm"}
